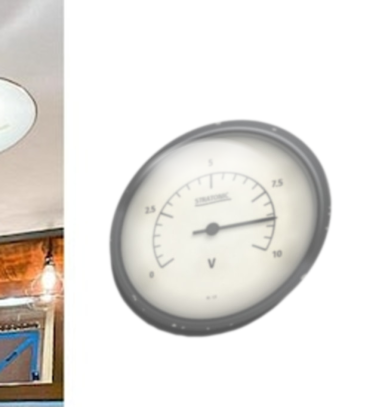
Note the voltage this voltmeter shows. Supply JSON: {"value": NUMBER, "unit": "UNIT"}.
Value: {"value": 8.75, "unit": "V"}
